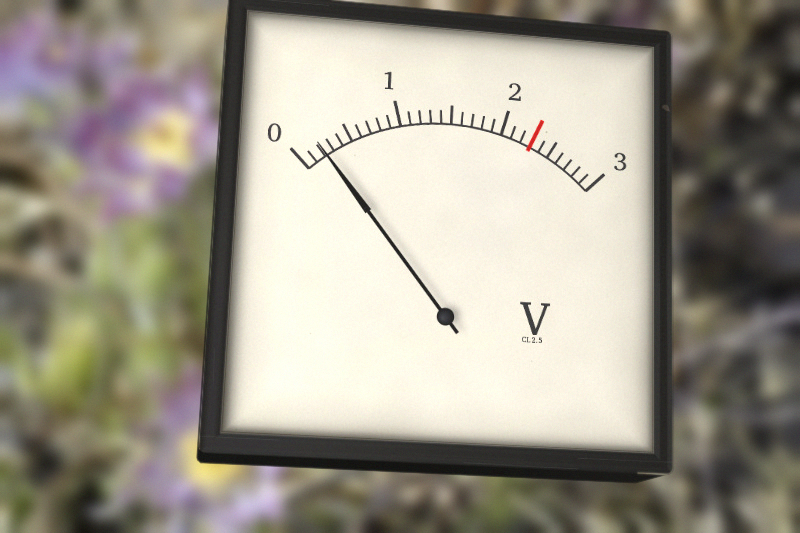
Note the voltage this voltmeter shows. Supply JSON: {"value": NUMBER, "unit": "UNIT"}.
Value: {"value": 0.2, "unit": "V"}
